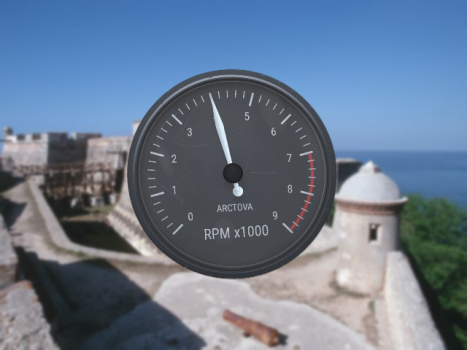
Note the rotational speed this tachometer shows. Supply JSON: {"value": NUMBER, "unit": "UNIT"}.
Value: {"value": 4000, "unit": "rpm"}
